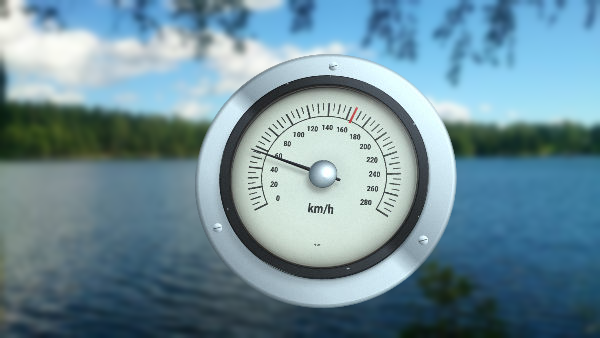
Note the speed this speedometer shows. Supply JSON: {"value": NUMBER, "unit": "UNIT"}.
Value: {"value": 55, "unit": "km/h"}
